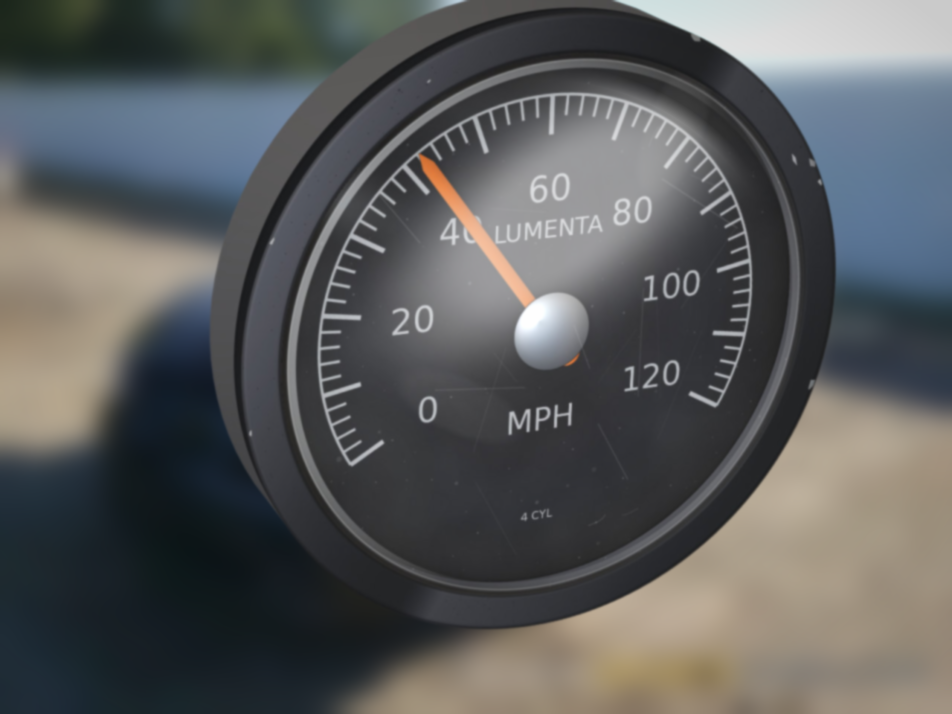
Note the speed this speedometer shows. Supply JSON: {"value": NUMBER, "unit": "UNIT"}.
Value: {"value": 42, "unit": "mph"}
